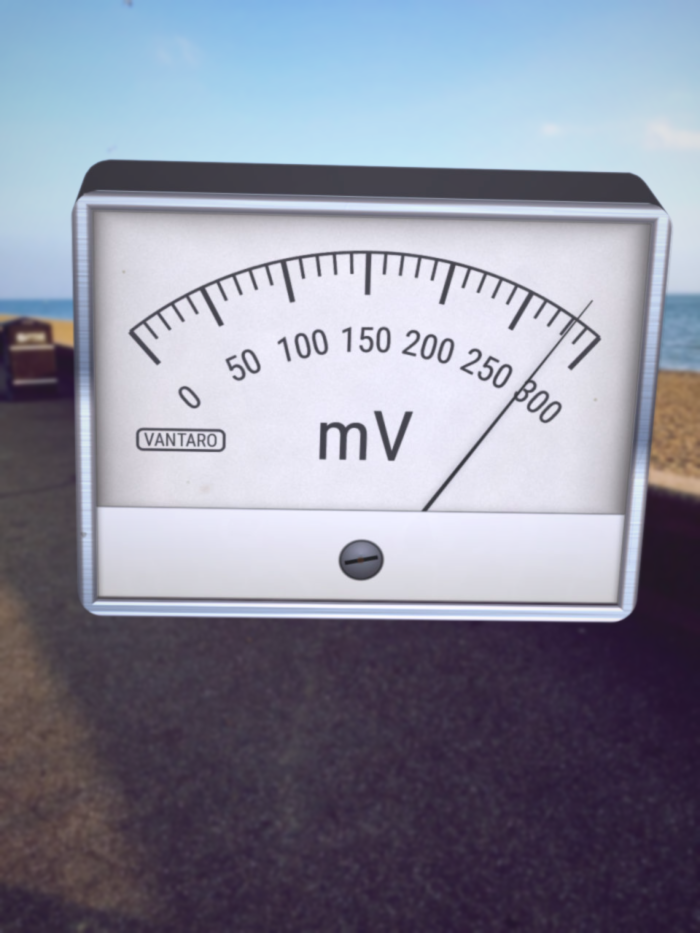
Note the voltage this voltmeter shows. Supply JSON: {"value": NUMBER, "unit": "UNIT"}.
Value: {"value": 280, "unit": "mV"}
